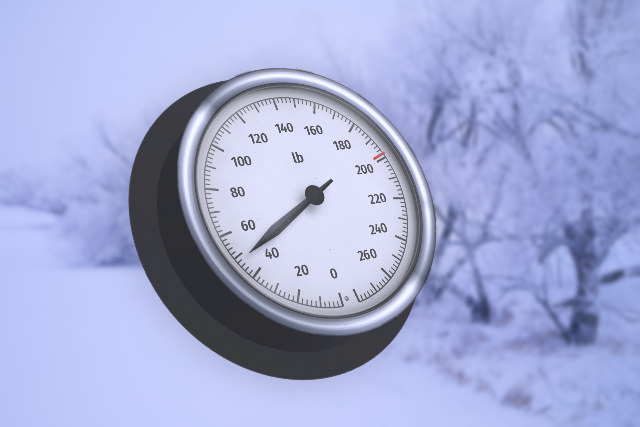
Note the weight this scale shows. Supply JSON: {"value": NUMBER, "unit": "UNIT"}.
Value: {"value": 48, "unit": "lb"}
